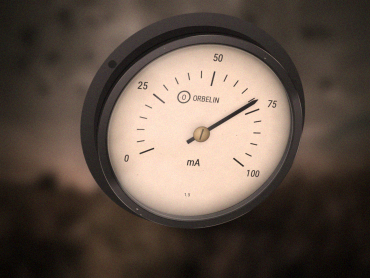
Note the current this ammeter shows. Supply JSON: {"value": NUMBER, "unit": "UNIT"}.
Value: {"value": 70, "unit": "mA"}
